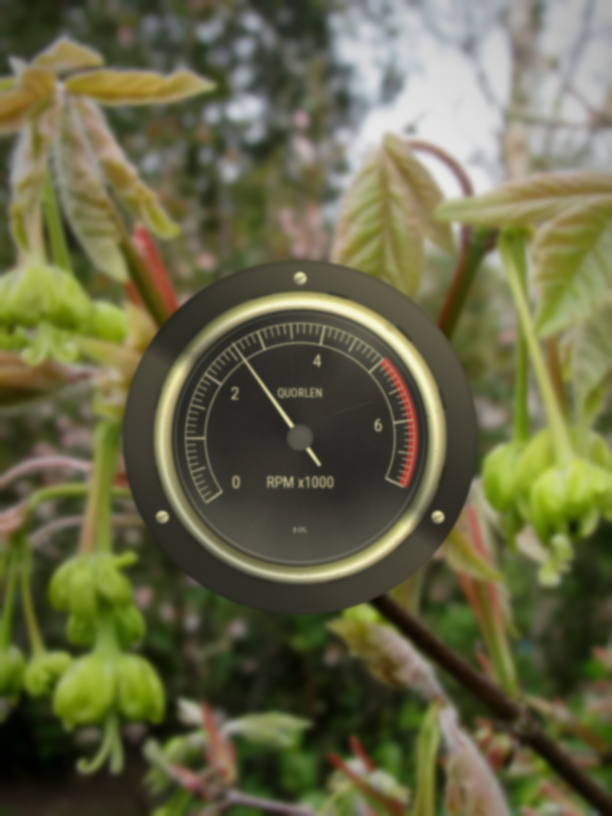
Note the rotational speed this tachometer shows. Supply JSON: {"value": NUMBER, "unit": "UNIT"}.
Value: {"value": 2600, "unit": "rpm"}
